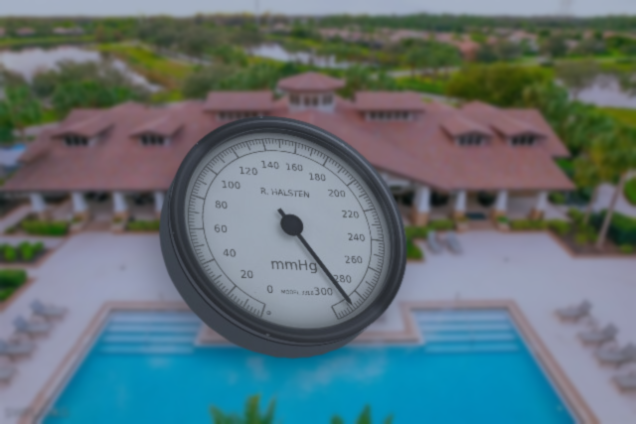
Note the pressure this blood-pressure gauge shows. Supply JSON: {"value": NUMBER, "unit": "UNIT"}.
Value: {"value": 290, "unit": "mmHg"}
